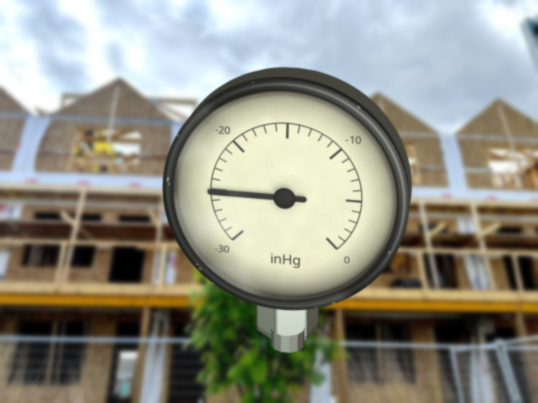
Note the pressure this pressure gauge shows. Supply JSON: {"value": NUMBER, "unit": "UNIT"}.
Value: {"value": -25, "unit": "inHg"}
